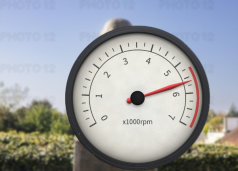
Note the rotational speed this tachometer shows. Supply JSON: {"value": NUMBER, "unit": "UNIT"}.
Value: {"value": 5625, "unit": "rpm"}
